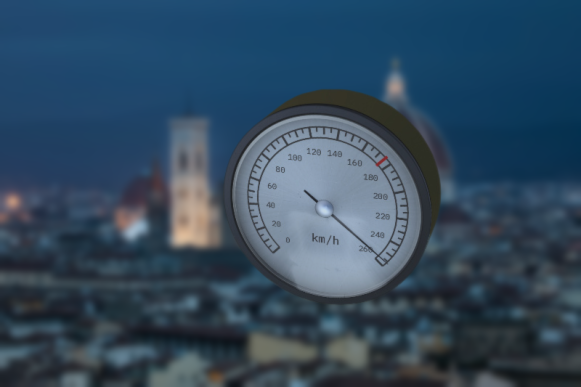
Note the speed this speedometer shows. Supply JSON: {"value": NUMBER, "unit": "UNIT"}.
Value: {"value": 255, "unit": "km/h"}
